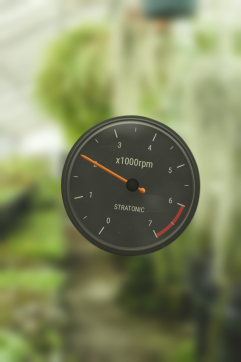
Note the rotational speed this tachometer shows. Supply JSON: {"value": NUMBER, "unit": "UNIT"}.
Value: {"value": 2000, "unit": "rpm"}
